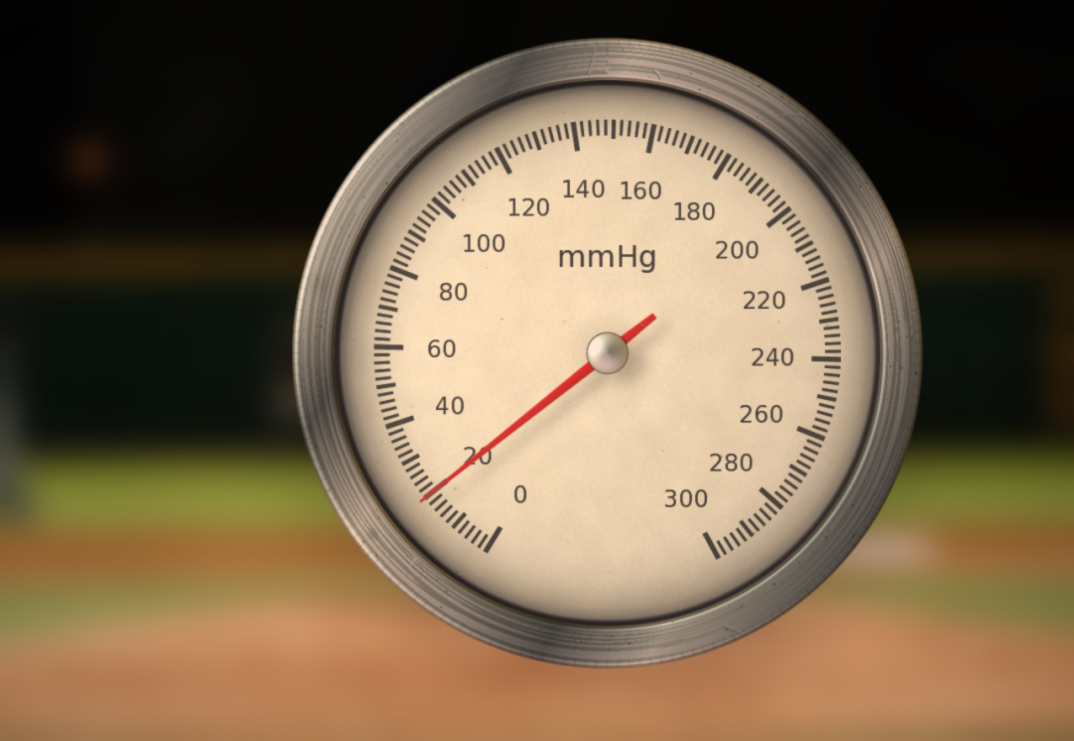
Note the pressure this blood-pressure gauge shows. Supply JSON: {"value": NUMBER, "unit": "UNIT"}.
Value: {"value": 20, "unit": "mmHg"}
